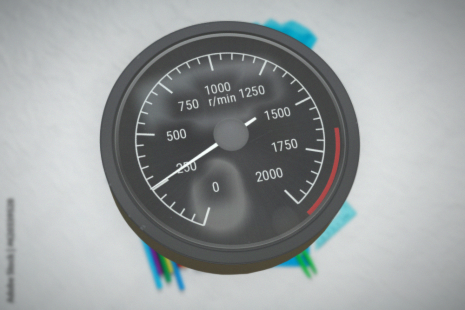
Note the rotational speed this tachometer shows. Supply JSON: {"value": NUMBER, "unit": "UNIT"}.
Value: {"value": 250, "unit": "rpm"}
